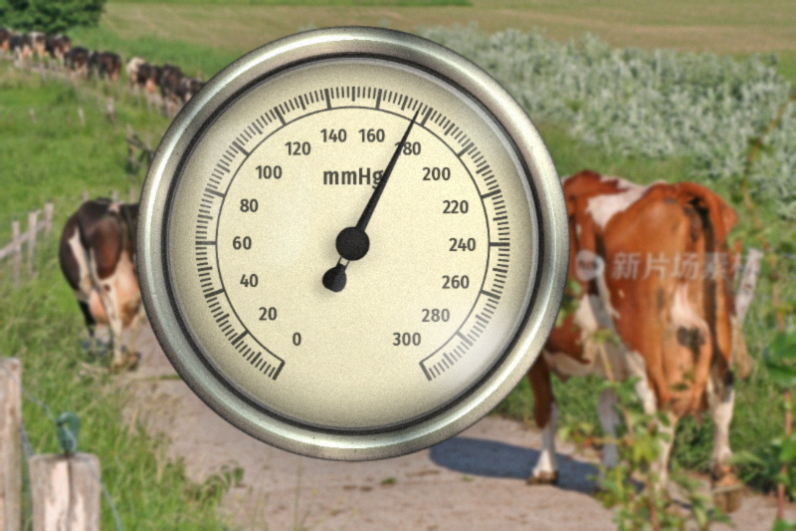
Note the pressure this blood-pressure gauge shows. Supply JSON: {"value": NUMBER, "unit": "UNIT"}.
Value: {"value": 176, "unit": "mmHg"}
